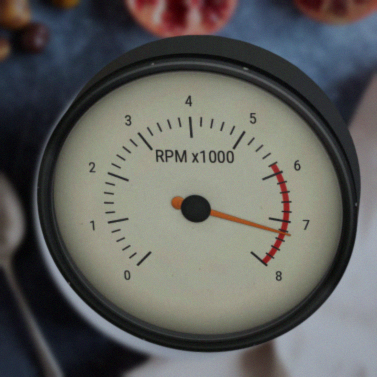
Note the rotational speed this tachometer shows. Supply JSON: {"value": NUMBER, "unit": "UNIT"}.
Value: {"value": 7200, "unit": "rpm"}
